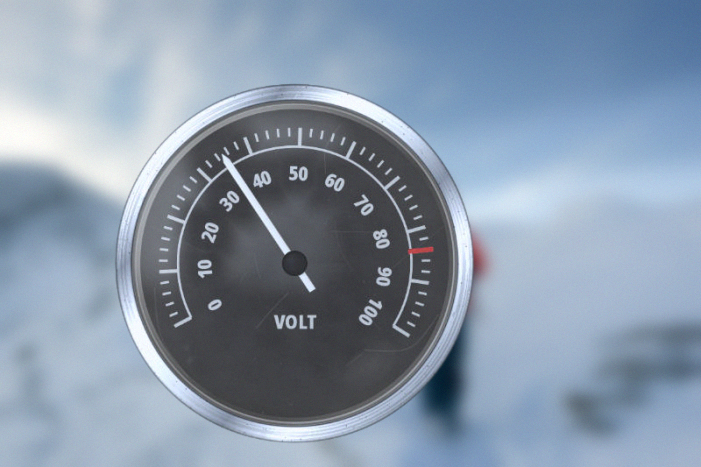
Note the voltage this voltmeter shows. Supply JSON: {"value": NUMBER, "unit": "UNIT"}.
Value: {"value": 35, "unit": "V"}
